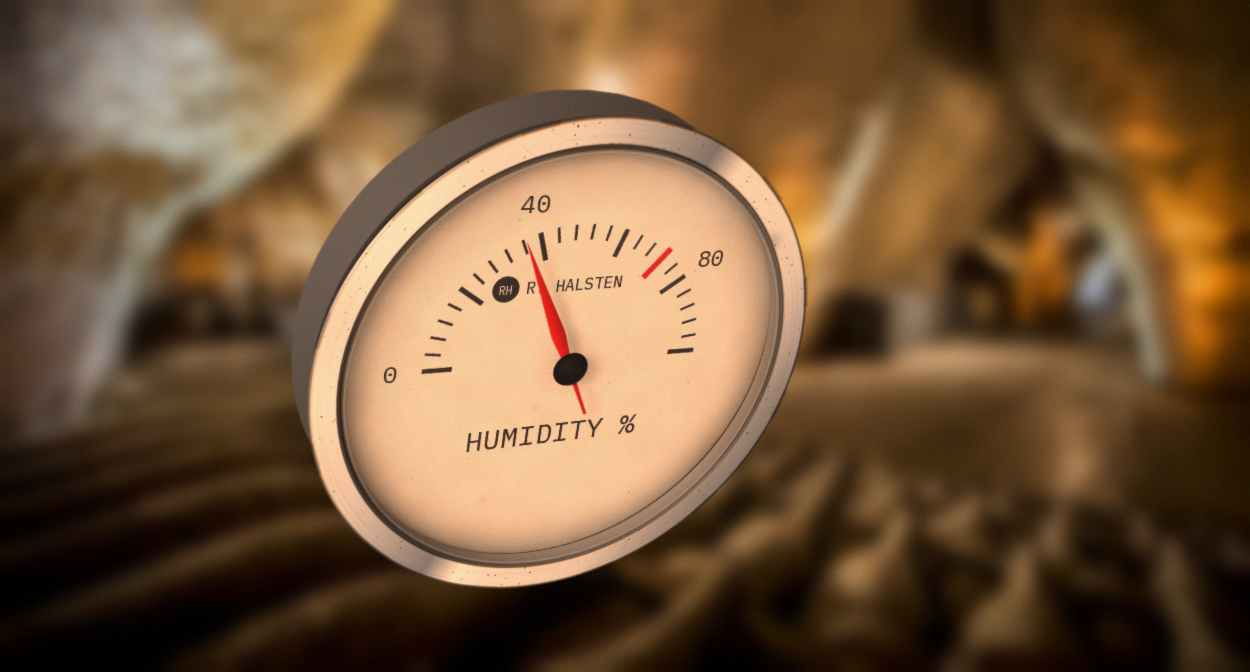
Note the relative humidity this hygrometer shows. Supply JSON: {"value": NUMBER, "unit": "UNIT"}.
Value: {"value": 36, "unit": "%"}
